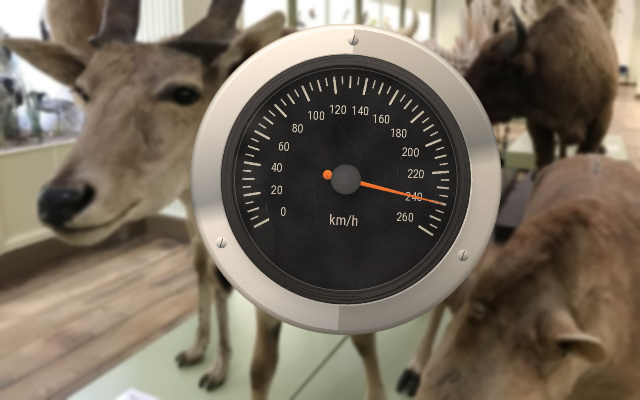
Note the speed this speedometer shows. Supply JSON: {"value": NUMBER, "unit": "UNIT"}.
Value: {"value": 240, "unit": "km/h"}
